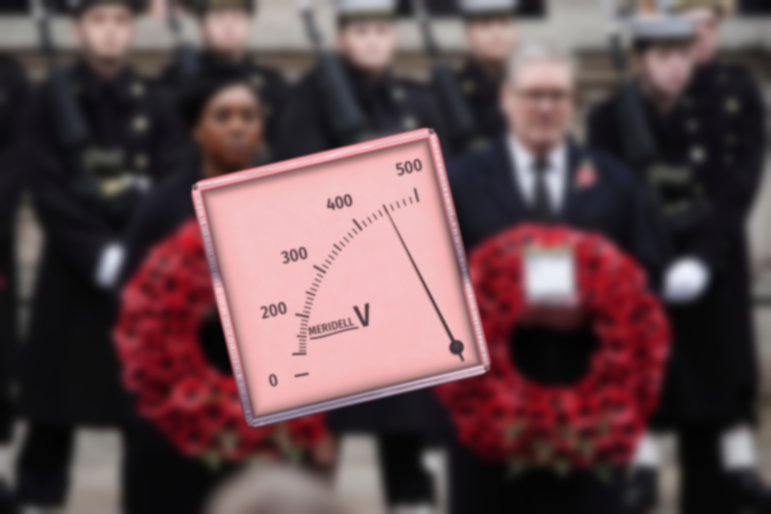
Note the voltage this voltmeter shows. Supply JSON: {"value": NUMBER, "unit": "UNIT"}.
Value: {"value": 450, "unit": "V"}
